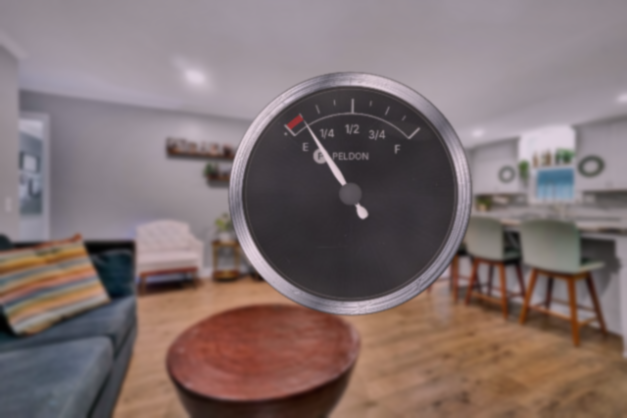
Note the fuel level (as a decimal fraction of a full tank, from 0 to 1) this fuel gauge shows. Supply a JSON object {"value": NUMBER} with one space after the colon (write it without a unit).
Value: {"value": 0.125}
